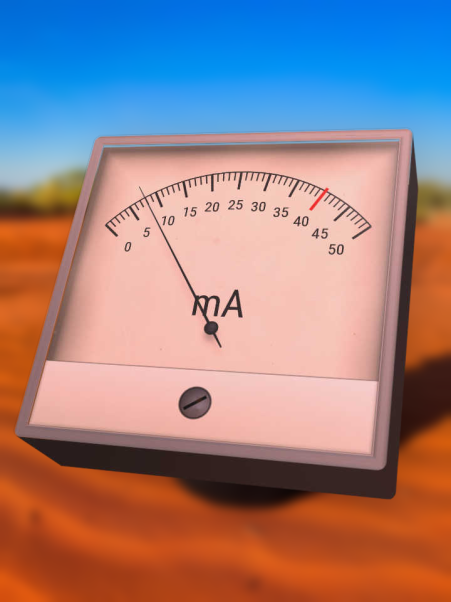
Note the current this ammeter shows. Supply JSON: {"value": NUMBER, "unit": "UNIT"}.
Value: {"value": 8, "unit": "mA"}
